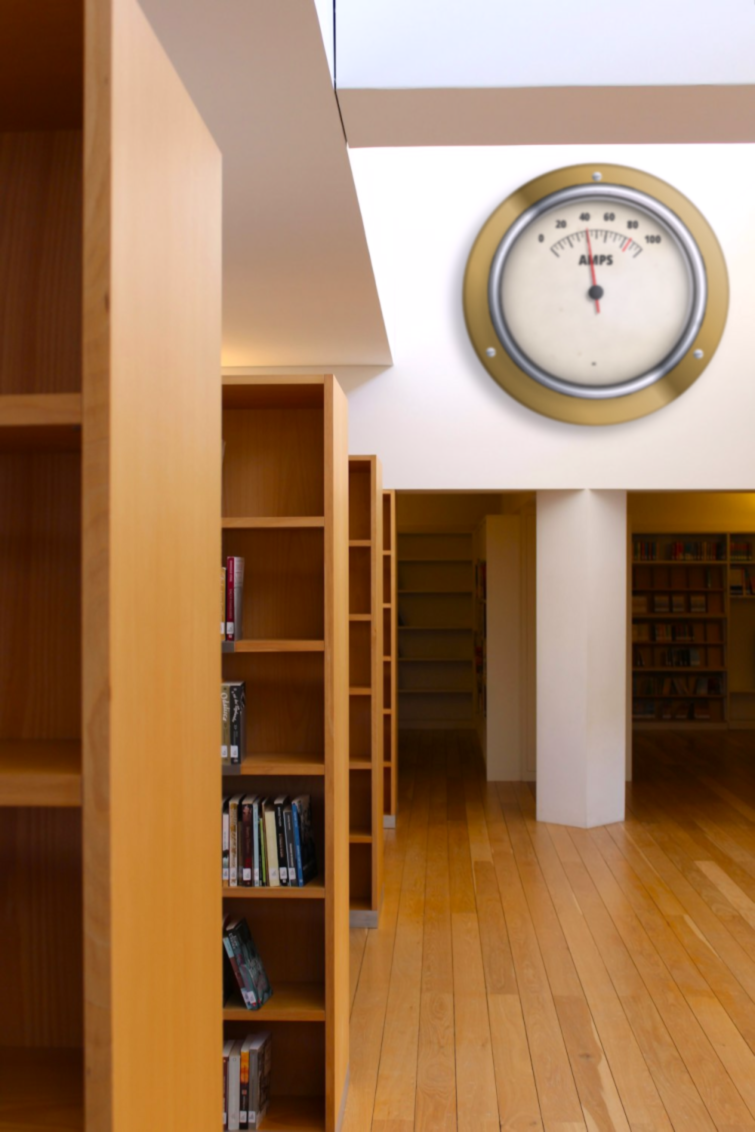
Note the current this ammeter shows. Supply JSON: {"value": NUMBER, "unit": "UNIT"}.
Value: {"value": 40, "unit": "A"}
